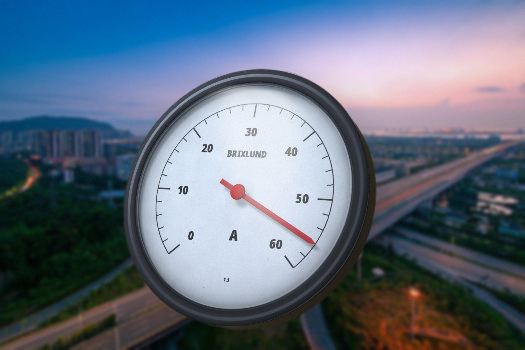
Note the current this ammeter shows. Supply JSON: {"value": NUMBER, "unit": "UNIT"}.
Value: {"value": 56, "unit": "A"}
